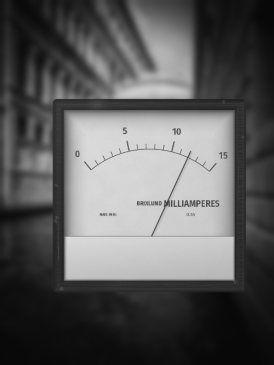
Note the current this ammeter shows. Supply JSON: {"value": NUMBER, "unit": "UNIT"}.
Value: {"value": 12, "unit": "mA"}
